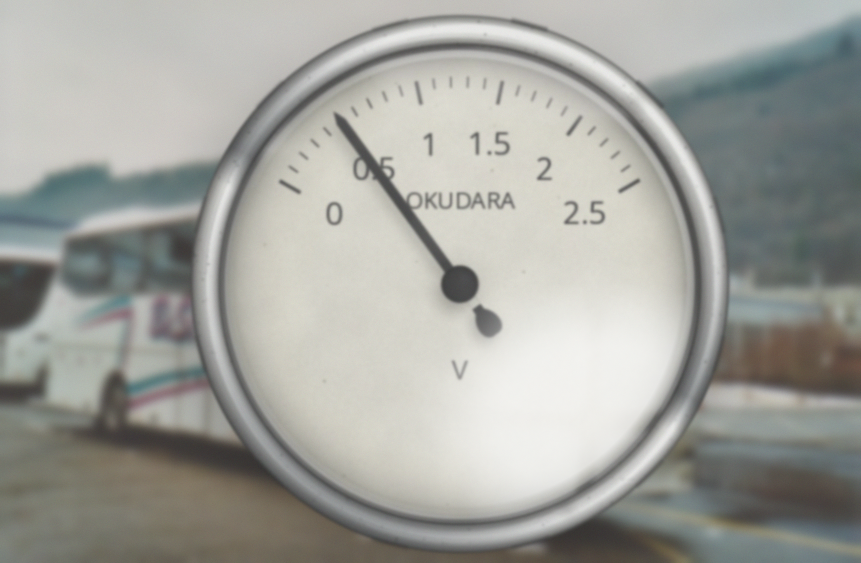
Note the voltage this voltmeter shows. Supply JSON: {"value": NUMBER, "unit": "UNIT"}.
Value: {"value": 0.5, "unit": "V"}
